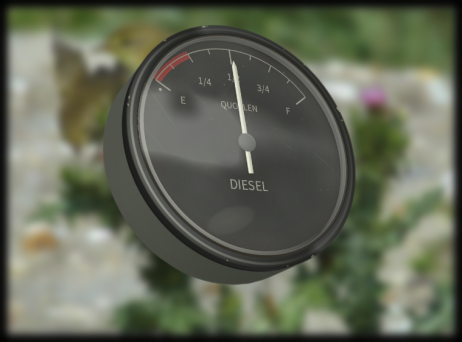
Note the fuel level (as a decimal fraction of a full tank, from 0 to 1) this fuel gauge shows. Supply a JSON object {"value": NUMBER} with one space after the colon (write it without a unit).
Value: {"value": 0.5}
